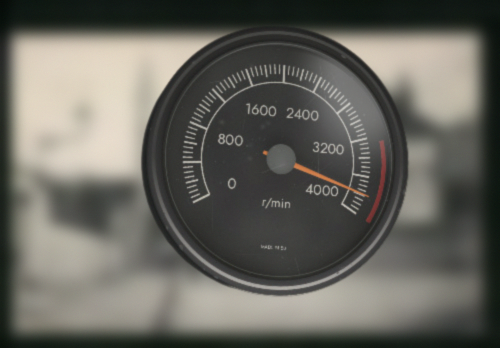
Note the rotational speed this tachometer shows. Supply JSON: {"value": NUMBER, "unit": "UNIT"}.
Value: {"value": 3800, "unit": "rpm"}
